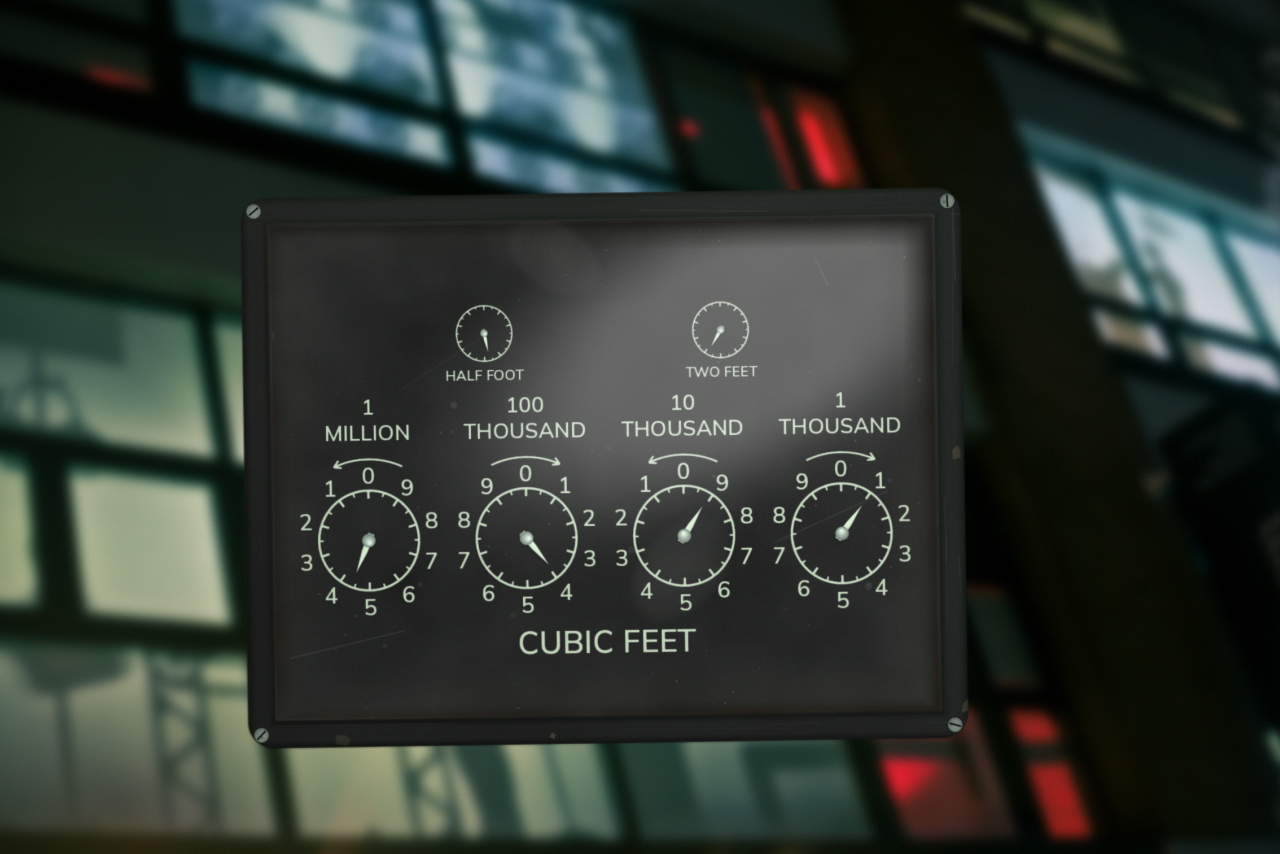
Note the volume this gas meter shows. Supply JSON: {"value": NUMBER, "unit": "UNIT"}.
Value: {"value": 439100, "unit": "ft³"}
